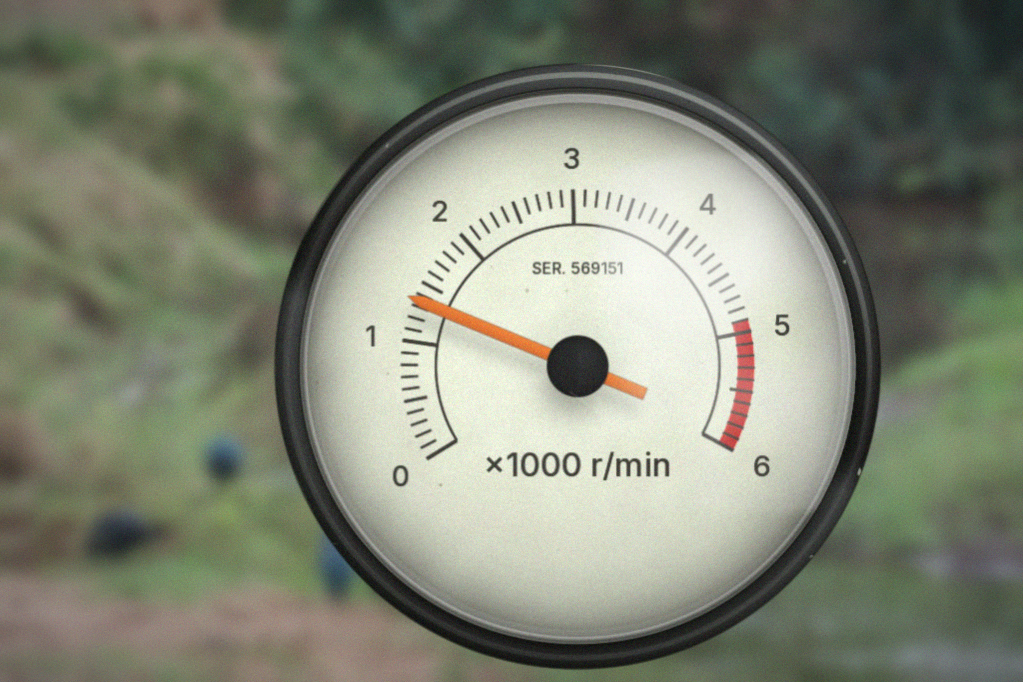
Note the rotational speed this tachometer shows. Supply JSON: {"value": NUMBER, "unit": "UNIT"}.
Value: {"value": 1350, "unit": "rpm"}
